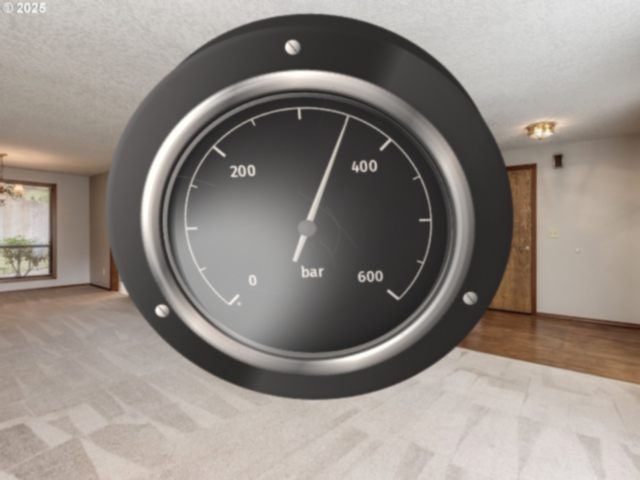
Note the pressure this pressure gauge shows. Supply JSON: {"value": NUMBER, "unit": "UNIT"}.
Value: {"value": 350, "unit": "bar"}
